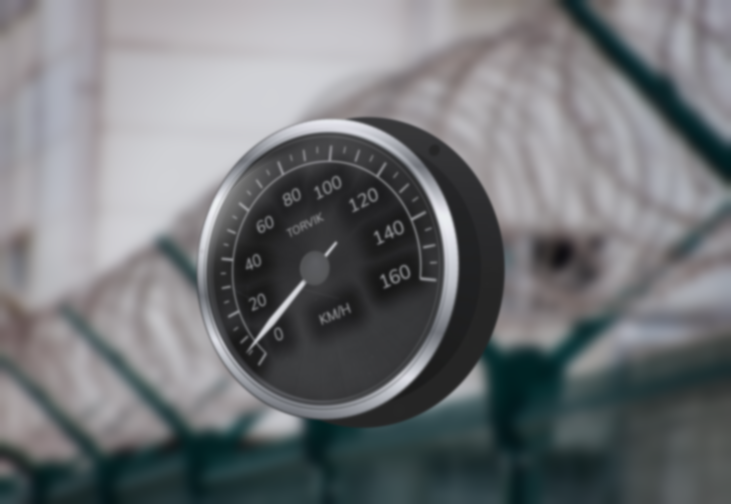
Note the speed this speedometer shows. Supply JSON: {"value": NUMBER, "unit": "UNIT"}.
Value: {"value": 5, "unit": "km/h"}
